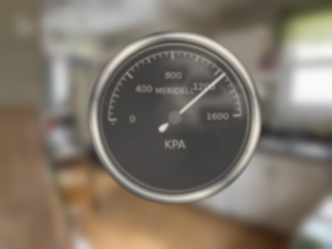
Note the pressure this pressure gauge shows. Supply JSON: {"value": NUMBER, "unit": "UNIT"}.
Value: {"value": 1250, "unit": "kPa"}
